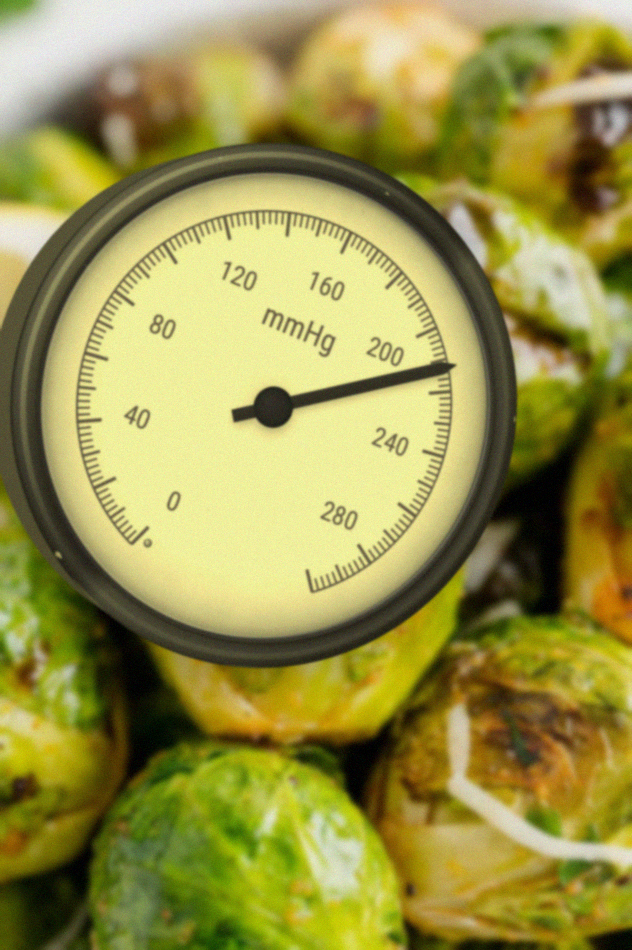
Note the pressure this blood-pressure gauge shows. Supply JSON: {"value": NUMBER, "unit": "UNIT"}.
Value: {"value": 212, "unit": "mmHg"}
